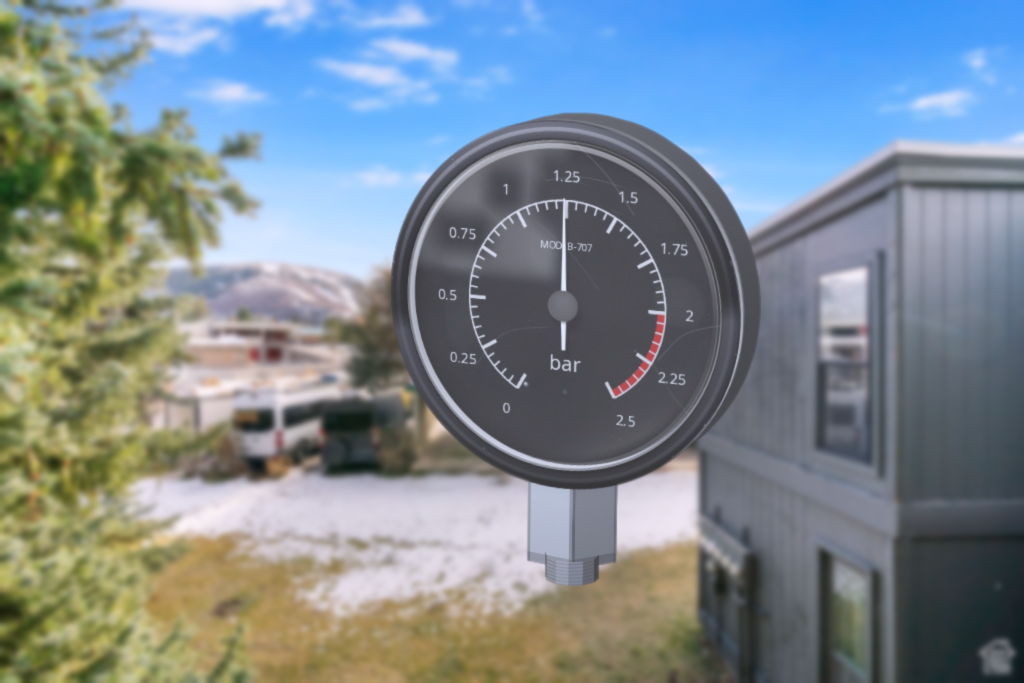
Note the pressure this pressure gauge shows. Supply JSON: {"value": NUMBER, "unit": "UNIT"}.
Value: {"value": 1.25, "unit": "bar"}
